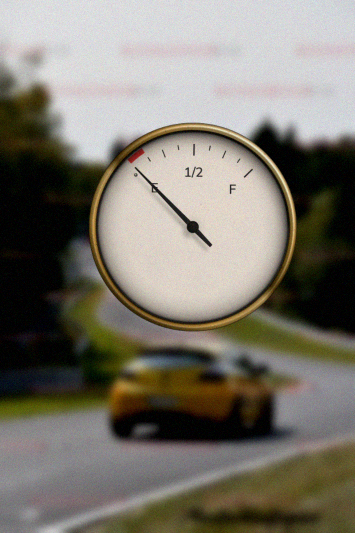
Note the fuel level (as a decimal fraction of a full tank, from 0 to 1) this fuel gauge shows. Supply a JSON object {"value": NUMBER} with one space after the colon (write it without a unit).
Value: {"value": 0}
